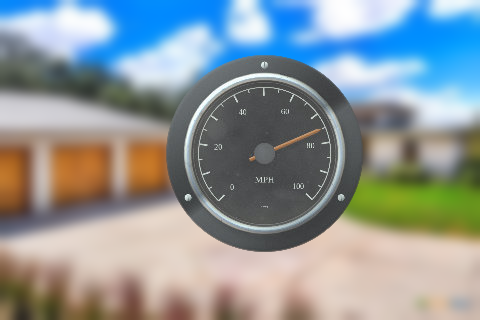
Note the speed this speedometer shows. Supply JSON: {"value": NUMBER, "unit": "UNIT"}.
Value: {"value": 75, "unit": "mph"}
